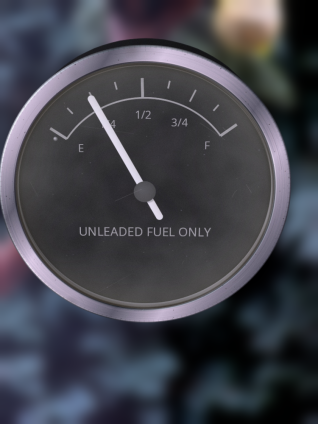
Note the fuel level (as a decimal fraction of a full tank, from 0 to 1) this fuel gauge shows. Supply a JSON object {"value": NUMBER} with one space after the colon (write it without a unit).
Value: {"value": 0.25}
